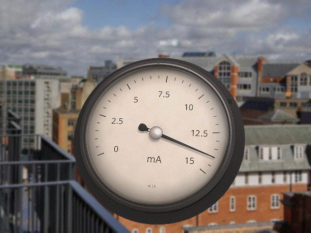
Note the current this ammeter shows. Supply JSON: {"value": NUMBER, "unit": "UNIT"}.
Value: {"value": 14, "unit": "mA"}
